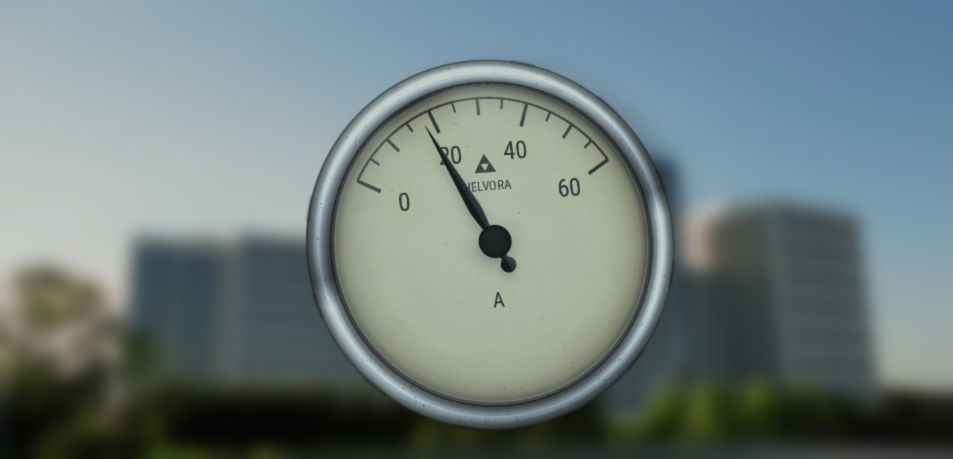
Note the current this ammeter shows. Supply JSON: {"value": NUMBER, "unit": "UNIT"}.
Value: {"value": 17.5, "unit": "A"}
